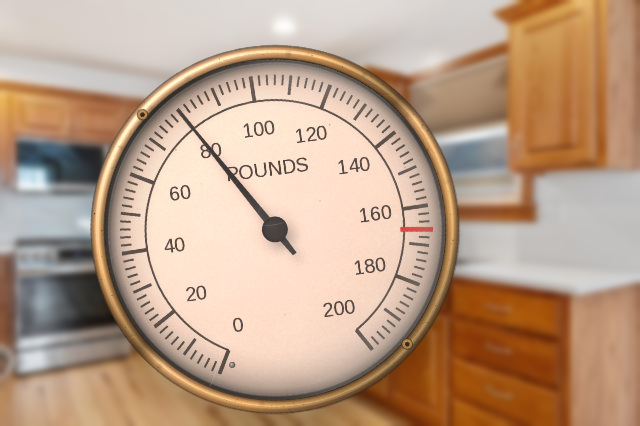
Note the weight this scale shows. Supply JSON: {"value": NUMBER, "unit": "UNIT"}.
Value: {"value": 80, "unit": "lb"}
